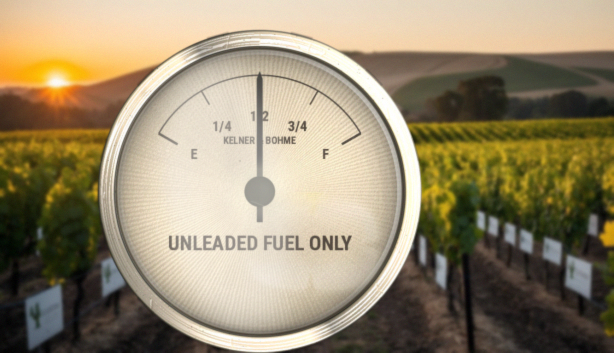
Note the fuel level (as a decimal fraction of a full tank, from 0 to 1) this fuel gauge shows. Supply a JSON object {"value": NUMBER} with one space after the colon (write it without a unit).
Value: {"value": 0.5}
